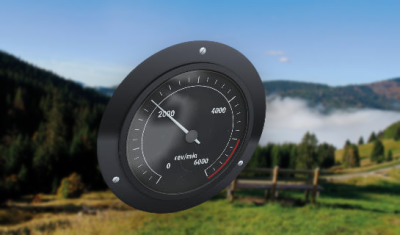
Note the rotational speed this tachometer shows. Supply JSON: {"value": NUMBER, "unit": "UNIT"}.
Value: {"value": 2000, "unit": "rpm"}
